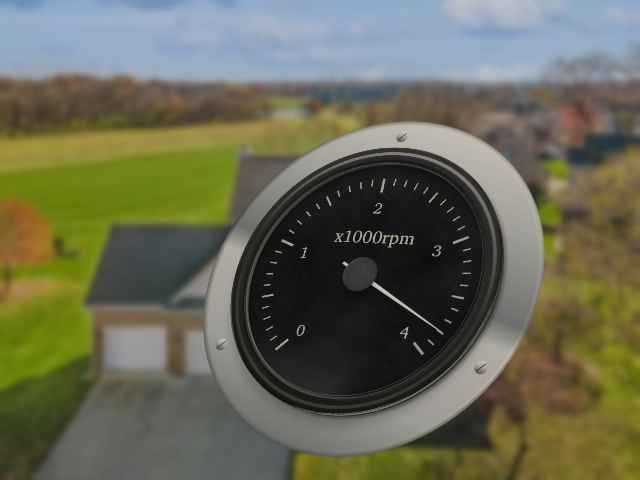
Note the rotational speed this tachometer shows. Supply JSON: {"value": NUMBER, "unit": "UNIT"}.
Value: {"value": 3800, "unit": "rpm"}
